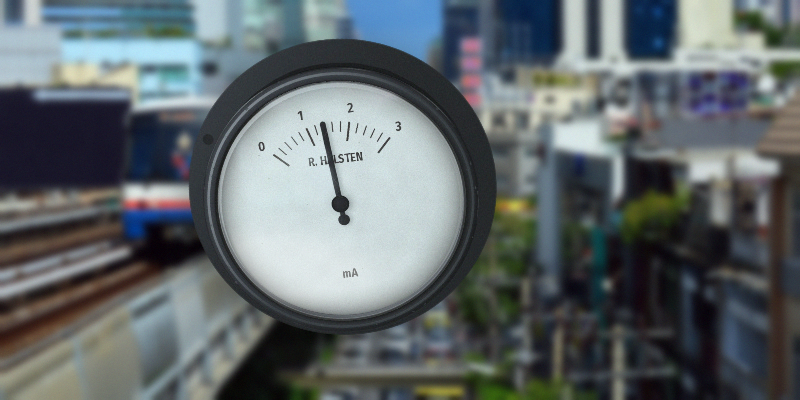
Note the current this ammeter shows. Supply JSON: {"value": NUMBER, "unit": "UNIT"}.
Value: {"value": 1.4, "unit": "mA"}
